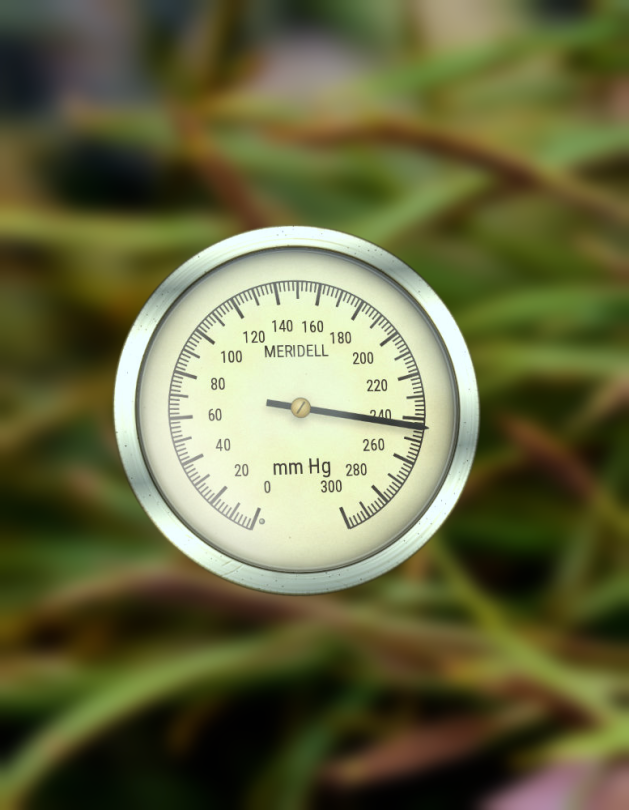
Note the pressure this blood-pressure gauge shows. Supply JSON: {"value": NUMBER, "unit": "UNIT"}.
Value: {"value": 244, "unit": "mmHg"}
